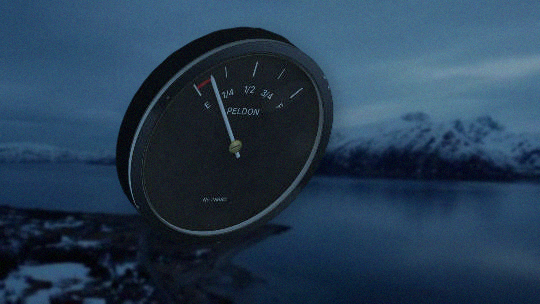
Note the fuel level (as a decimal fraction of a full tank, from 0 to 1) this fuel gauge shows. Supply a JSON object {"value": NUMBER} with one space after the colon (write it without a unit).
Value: {"value": 0.125}
